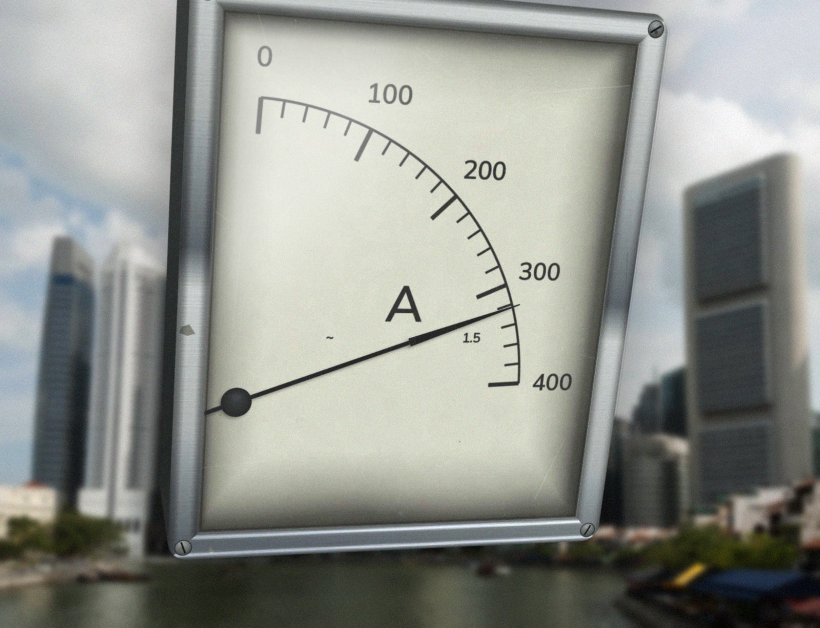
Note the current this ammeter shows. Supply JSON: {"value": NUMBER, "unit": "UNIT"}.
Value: {"value": 320, "unit": "A"}
